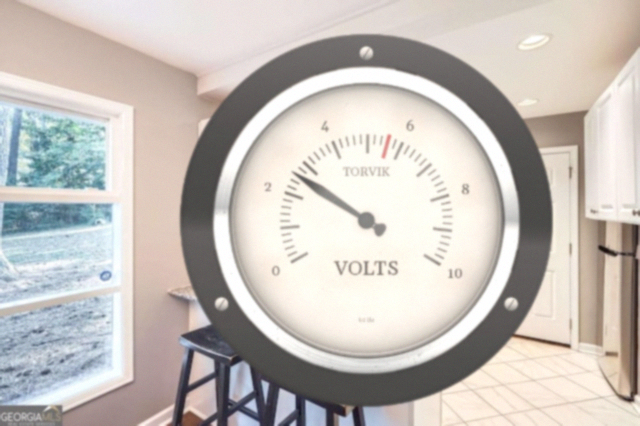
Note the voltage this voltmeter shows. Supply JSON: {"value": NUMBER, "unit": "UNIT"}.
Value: {"value": 2.6, "unit": "V"}
